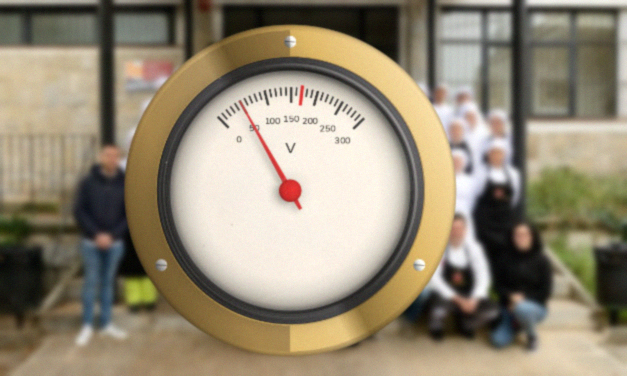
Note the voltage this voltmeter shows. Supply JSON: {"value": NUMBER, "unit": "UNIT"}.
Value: {"value": 50, "unit": "V"}
